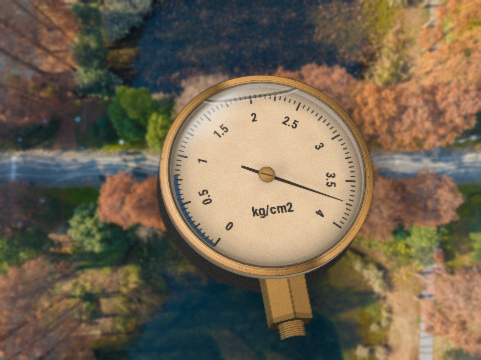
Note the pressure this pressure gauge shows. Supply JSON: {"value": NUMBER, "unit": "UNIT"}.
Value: {"value": 3.75, "unit": "kg/cm²"}
